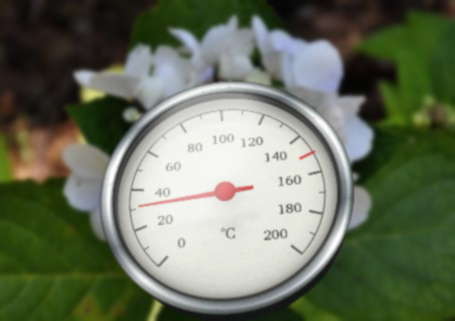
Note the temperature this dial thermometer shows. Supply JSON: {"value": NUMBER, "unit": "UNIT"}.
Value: {"value": 30, "unit": "°C"}
